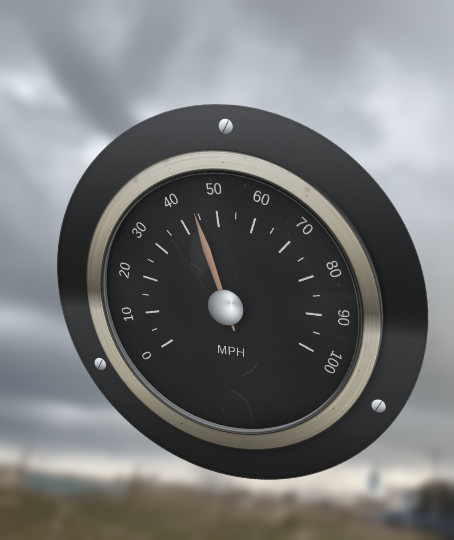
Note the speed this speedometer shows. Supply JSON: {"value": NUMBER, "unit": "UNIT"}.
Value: {"value": 45, "unit": "mph"}
